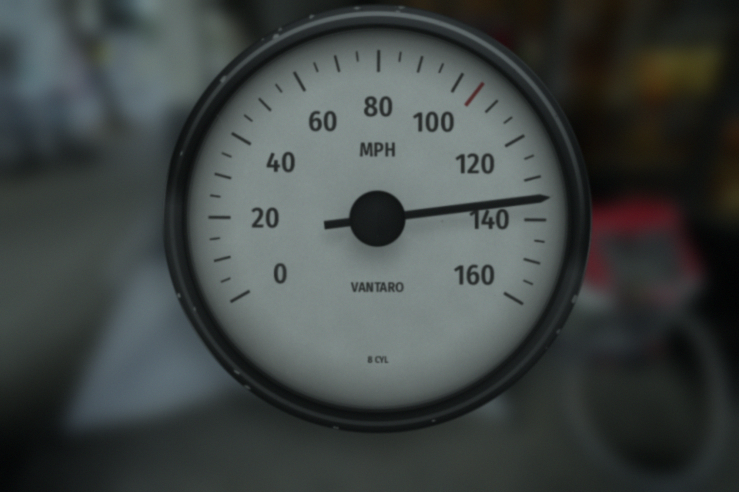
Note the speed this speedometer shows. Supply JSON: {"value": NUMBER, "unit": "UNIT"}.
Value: {"value": 135, "unit": "mph"}
